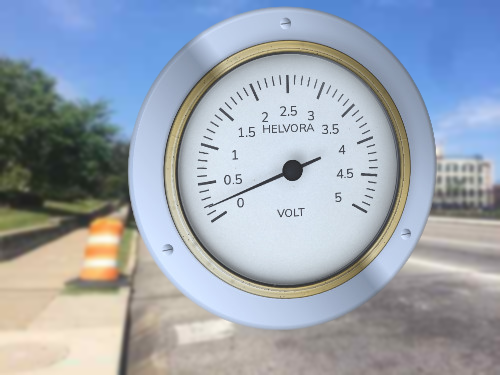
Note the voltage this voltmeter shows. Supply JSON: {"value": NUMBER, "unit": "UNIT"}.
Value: {"value": 0.2, "unit": "V"}
